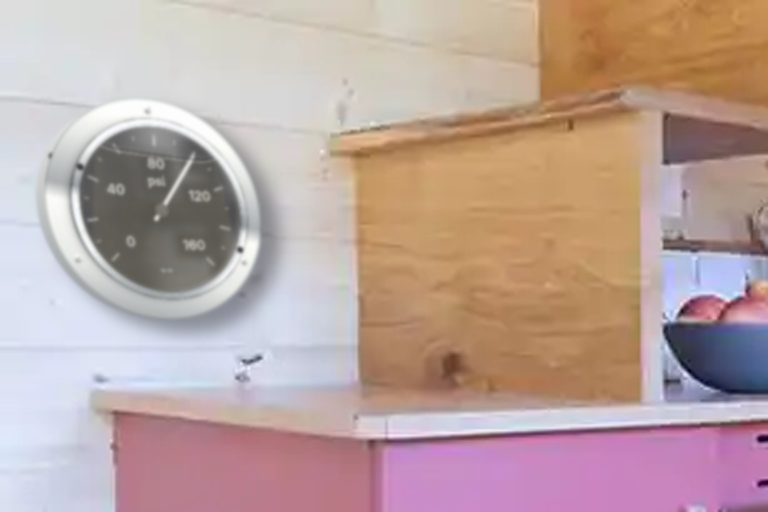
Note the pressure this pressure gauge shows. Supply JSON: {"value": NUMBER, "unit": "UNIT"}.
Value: {"value": 100, "unit": "psi"}
